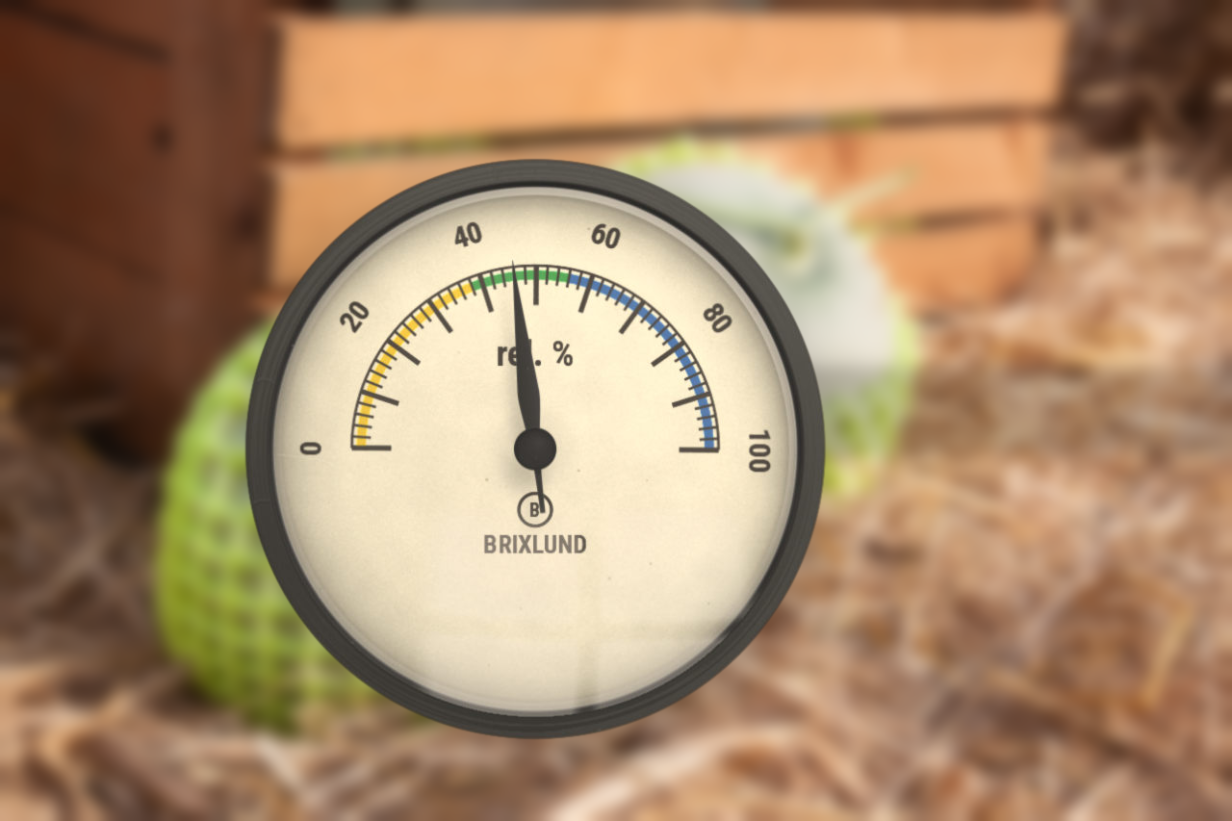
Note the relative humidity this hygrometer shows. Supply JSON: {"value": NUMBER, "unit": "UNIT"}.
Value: {"value": 46, "unit": "%"}
